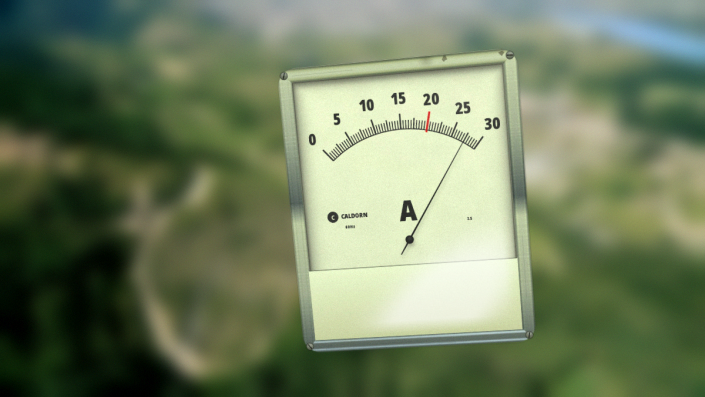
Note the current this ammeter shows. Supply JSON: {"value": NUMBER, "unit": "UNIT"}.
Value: {"value": 27.5, "unit": "A"}
